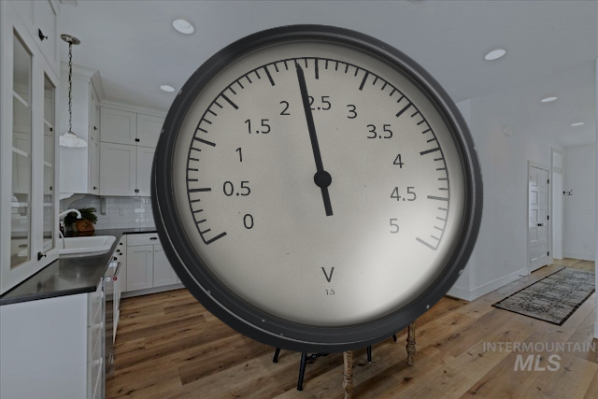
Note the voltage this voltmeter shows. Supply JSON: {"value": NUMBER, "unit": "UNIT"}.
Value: {"value": 2.3, "unit": "V"}
